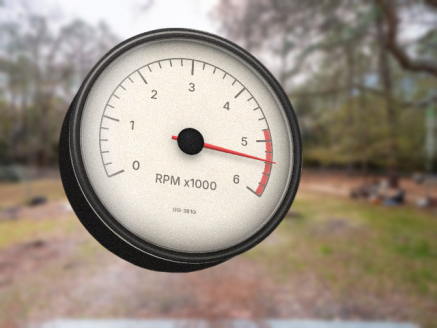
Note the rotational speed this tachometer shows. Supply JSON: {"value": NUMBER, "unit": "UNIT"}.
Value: {"value": 5400, "unit": "rpm"}
